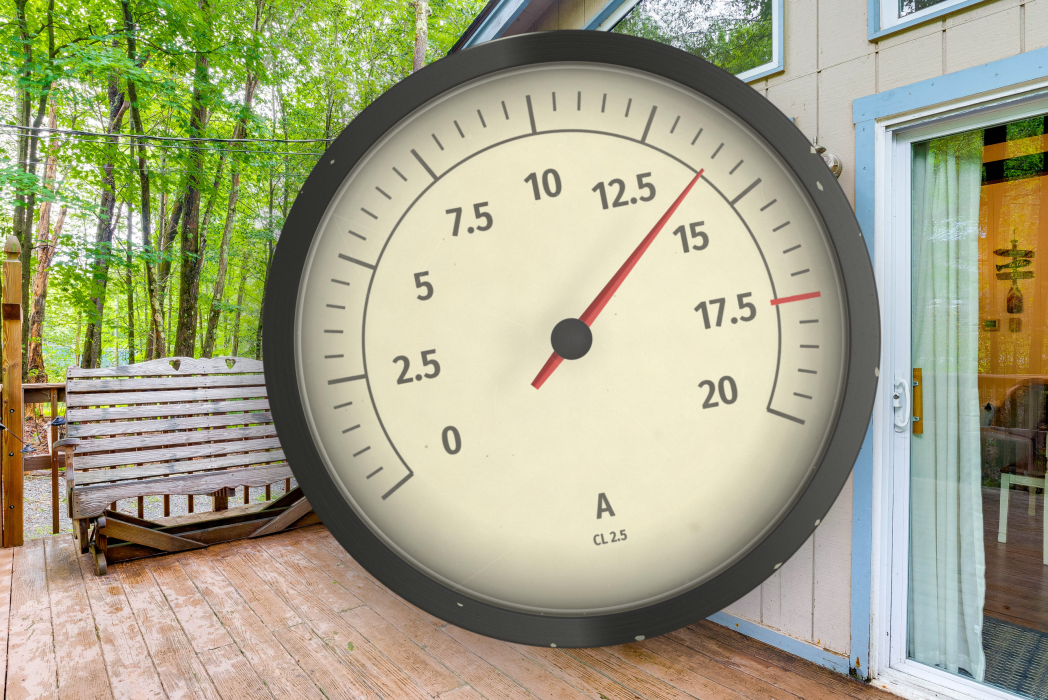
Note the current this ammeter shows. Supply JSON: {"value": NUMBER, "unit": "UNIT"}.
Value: {"value": 14, "unit": "A"}
